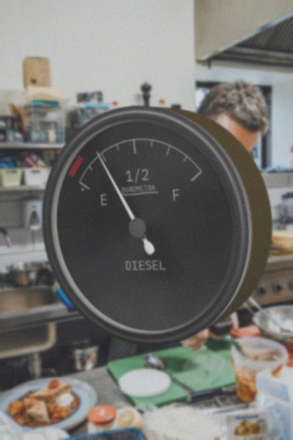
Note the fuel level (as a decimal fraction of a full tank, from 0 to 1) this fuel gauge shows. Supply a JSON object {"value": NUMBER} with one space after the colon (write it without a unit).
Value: {"value": 0.25}
